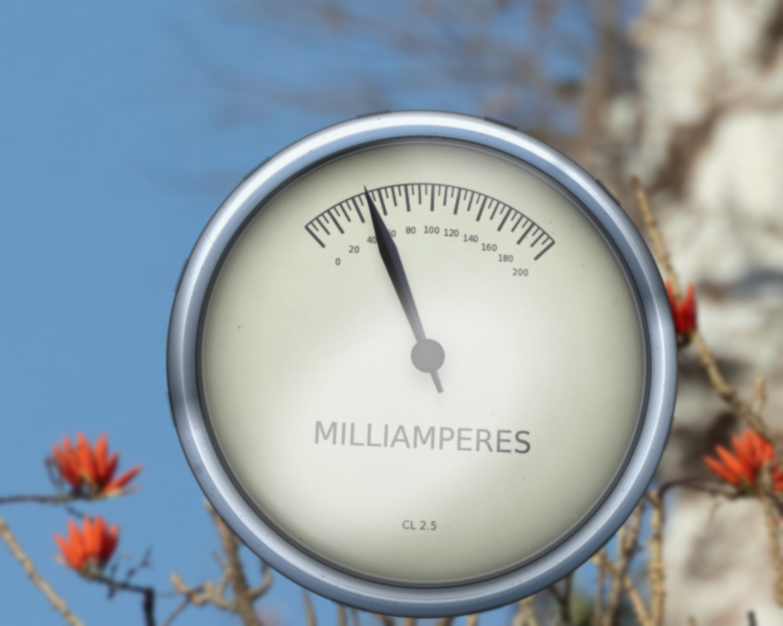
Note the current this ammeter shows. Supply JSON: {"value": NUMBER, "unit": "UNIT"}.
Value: {"value": 50, "unit": "mA"}
